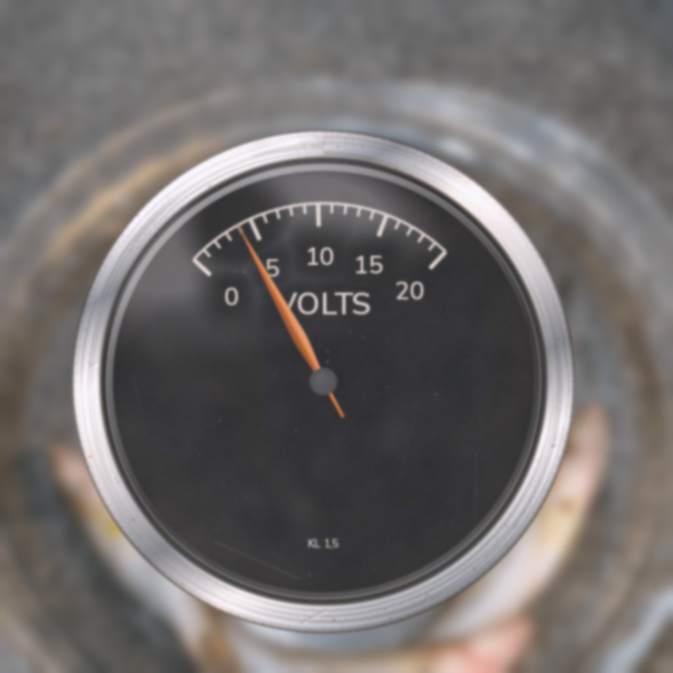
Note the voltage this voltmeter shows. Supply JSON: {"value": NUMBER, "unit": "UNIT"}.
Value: {"value": 4, "unit": "V"}
